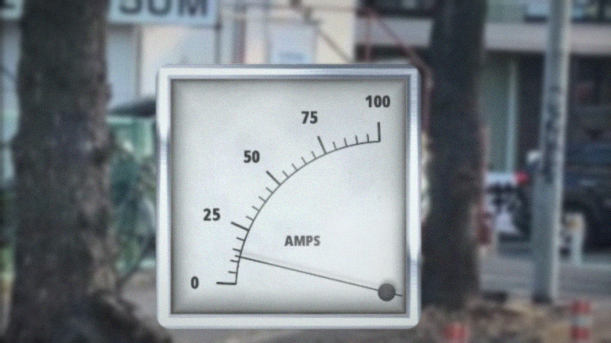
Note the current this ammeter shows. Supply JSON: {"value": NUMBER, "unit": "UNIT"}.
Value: {"value": 12.5, "unit": "A"}
